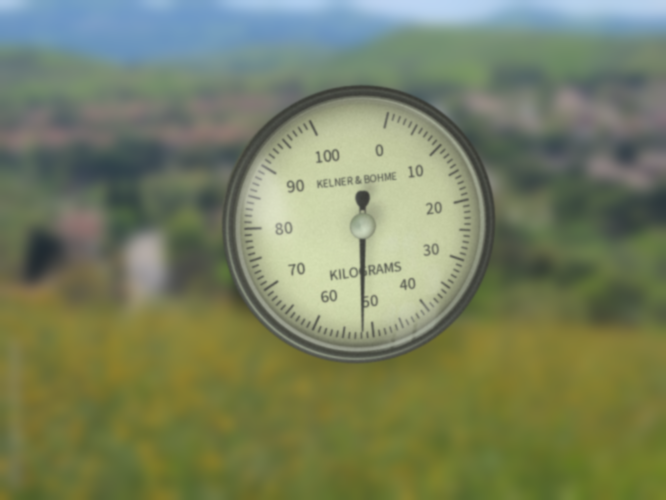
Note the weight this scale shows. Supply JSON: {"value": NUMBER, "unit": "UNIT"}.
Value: {"value": 52, "unit": "kg"}
